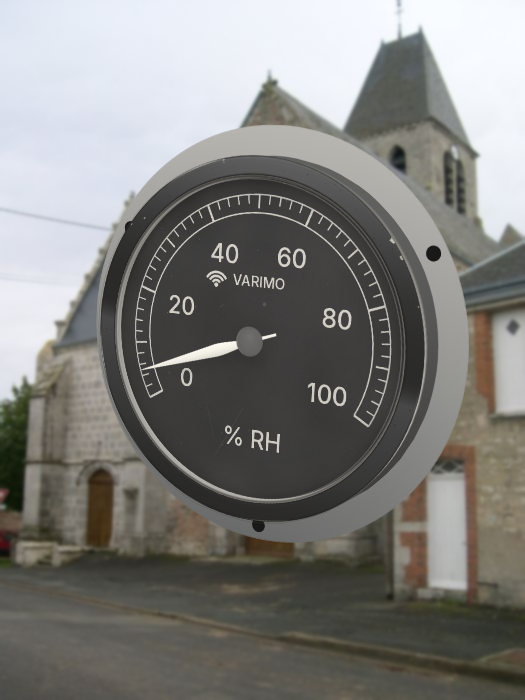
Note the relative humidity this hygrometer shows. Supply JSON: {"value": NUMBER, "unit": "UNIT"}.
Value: {"value": 5, "unit": "%"}
